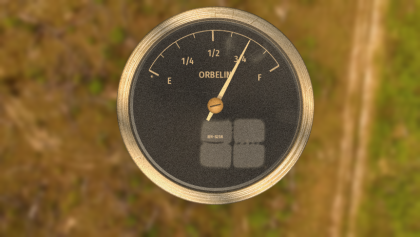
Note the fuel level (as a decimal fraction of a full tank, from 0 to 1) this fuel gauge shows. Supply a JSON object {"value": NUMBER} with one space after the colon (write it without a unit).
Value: {"value": 0.75}
